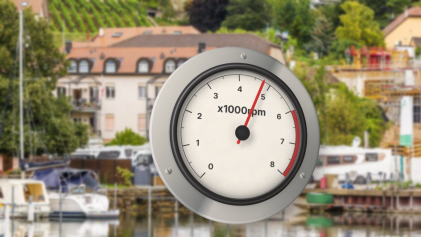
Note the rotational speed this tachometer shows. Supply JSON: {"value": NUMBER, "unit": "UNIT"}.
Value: {"value": 4750, "unit": "rpm"}
